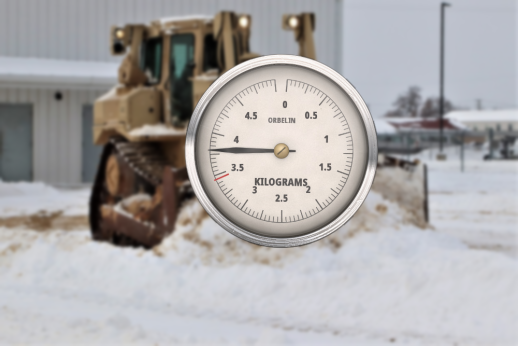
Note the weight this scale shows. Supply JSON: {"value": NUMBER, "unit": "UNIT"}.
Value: {"value": 3.8, "unit": "kg"}
